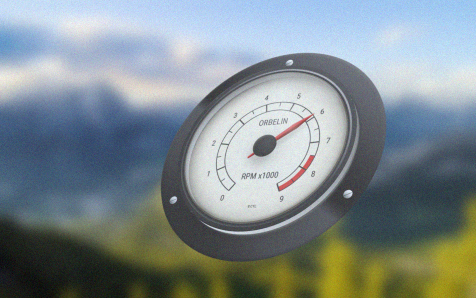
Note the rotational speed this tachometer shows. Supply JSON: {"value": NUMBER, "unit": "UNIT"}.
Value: {"value": 6000, "unit": "rpm"}
